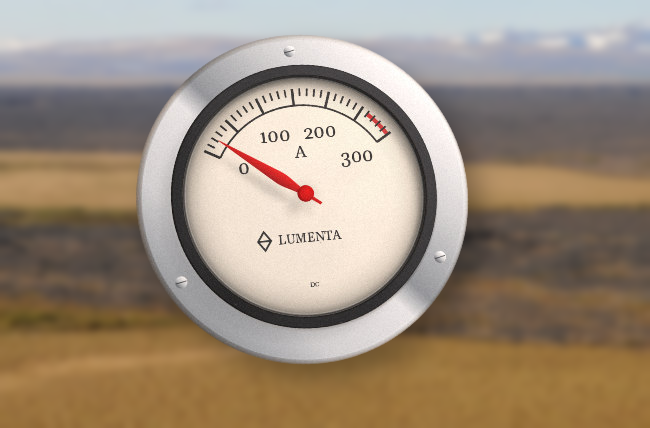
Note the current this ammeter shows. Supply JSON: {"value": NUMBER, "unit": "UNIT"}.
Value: {"value": 20, "unit": "A"}
